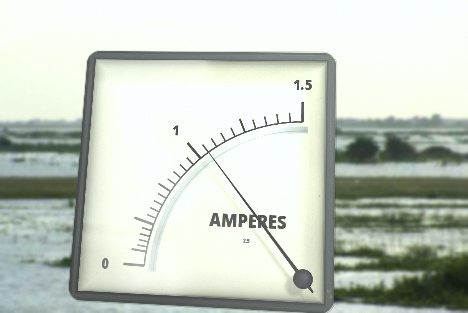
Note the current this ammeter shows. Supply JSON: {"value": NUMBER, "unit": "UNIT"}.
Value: {"value": 1.05, "unit": "A"}
